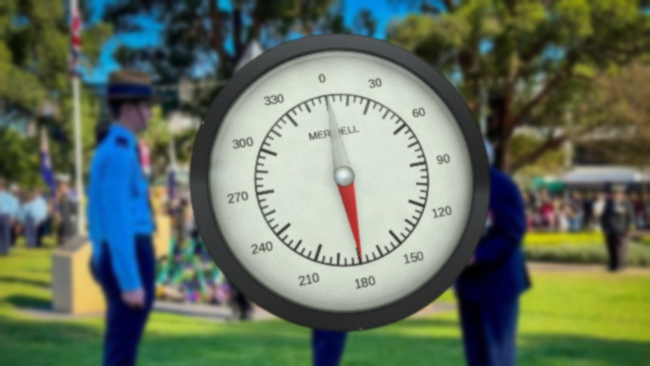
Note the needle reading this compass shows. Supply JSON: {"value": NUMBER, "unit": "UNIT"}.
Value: {"value": 180, "unit": "°"}
